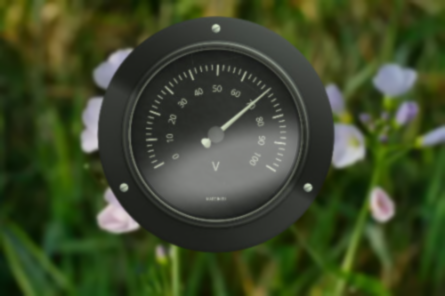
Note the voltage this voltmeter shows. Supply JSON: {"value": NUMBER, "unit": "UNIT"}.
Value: {"value": 70, "unit": "V"}
